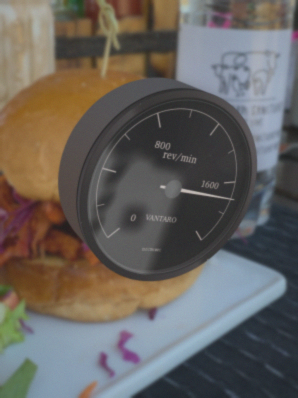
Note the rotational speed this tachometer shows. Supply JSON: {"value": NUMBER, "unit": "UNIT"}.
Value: {"value": 1700, "unit": "rpm"}
